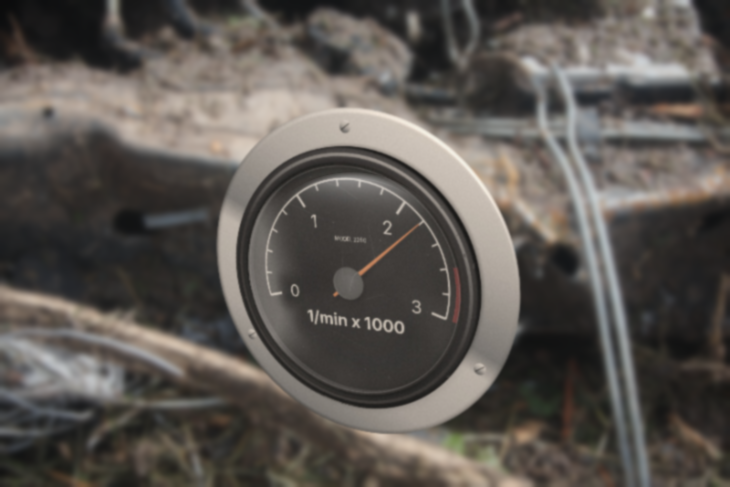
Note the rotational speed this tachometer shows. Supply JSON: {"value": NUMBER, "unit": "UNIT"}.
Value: {"value": 2200, "unit": "rpm"}
